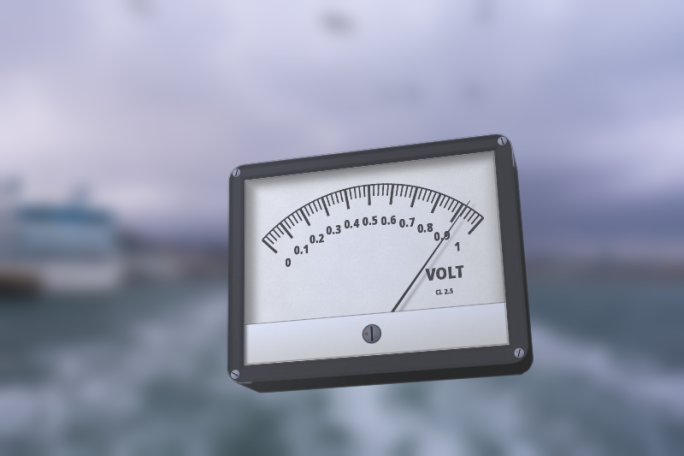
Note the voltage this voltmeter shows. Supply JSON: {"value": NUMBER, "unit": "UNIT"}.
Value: {"value": 0.92, "unit": "V"}
